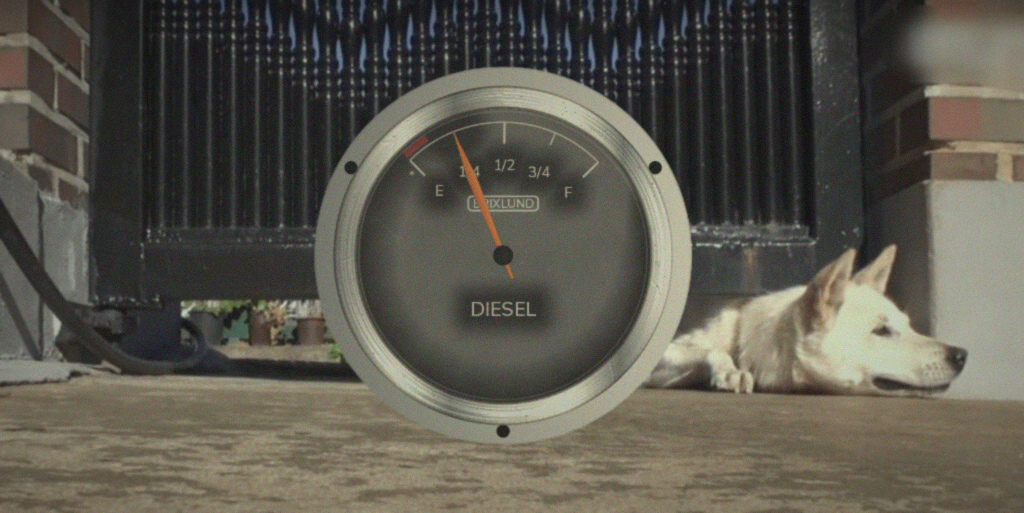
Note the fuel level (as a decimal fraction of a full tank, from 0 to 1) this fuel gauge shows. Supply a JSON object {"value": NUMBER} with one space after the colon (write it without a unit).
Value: {"value": 0.25}
